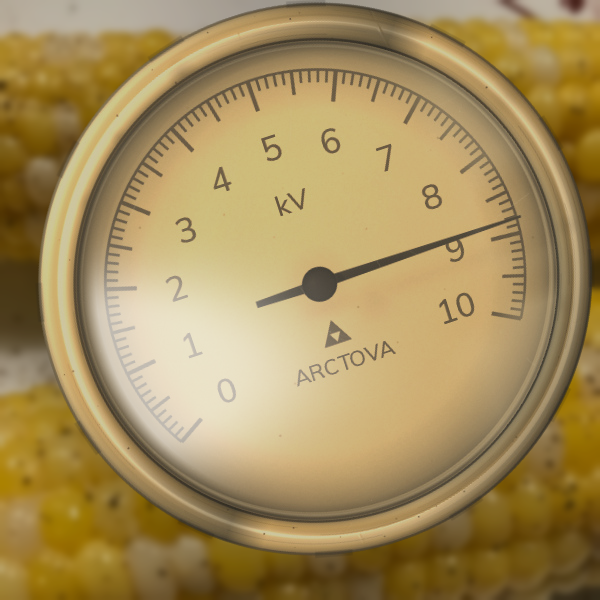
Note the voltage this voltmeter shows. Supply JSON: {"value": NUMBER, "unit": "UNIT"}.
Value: {"value": 8.8, "unit": "kV"}
